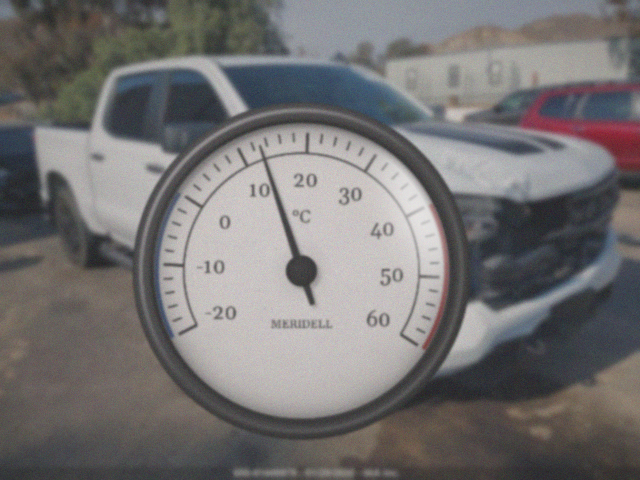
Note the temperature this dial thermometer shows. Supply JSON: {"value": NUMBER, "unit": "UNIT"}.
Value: {"value": 13, "unit": "°C"}
